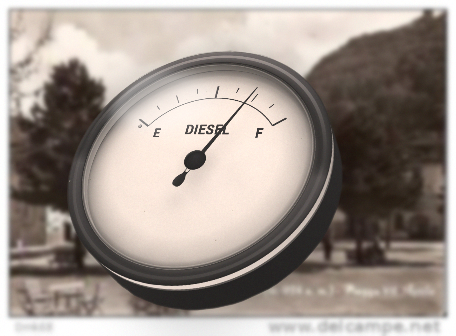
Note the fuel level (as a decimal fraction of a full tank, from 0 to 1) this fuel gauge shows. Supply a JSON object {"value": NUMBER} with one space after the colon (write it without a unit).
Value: {"value": 0.75}
